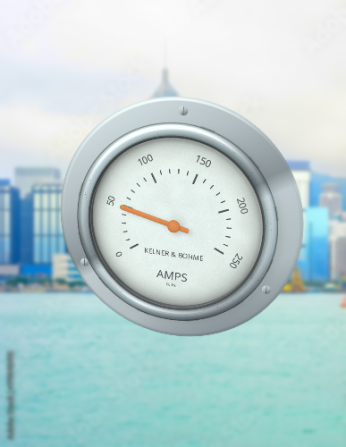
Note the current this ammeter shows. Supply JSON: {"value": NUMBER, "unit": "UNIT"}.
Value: {"value": 50, "unit": "A"}
